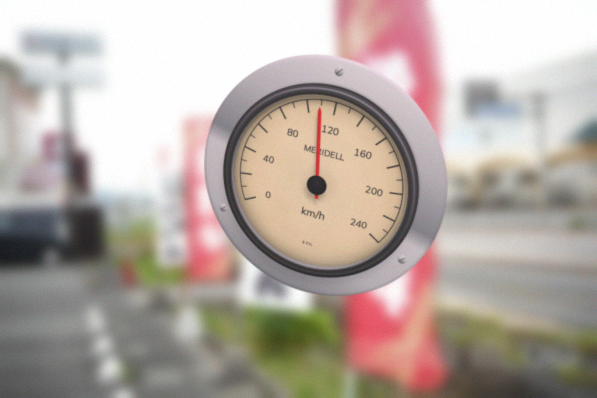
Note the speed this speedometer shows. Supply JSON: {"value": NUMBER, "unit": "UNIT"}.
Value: {"value": 110, "unit": "km/h"}
